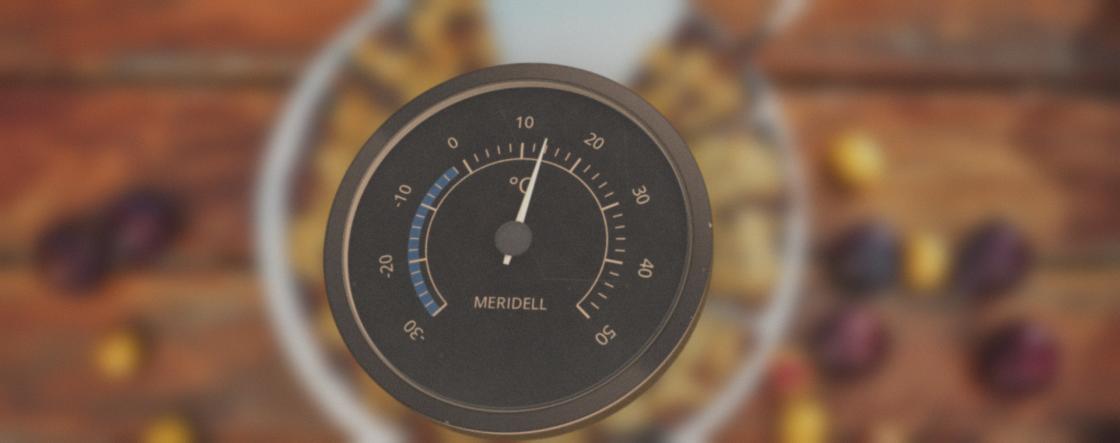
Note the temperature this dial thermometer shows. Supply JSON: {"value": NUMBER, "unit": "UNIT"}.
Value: {"value": 14, "unit": "°C"}
